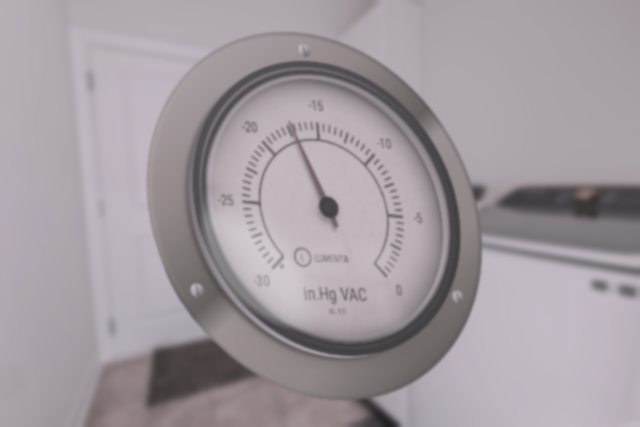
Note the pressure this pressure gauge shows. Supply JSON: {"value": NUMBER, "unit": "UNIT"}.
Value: {"value": -17.5, "unit": "inHg"}
